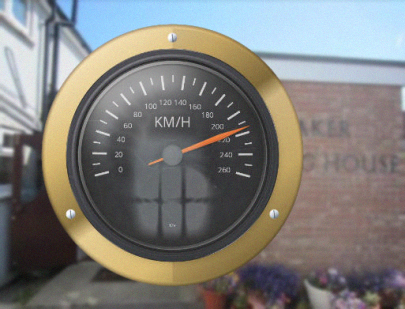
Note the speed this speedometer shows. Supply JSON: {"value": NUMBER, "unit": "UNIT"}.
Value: {"value": 215, "unit": "km/h"}
